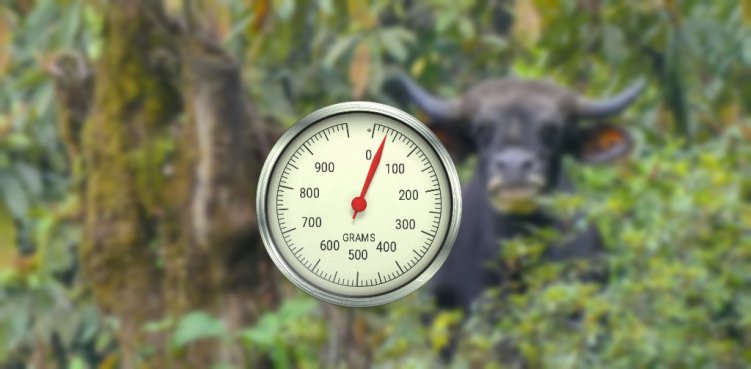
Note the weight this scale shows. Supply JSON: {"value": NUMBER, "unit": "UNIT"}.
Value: {"value": 30, "unit": "g"}
